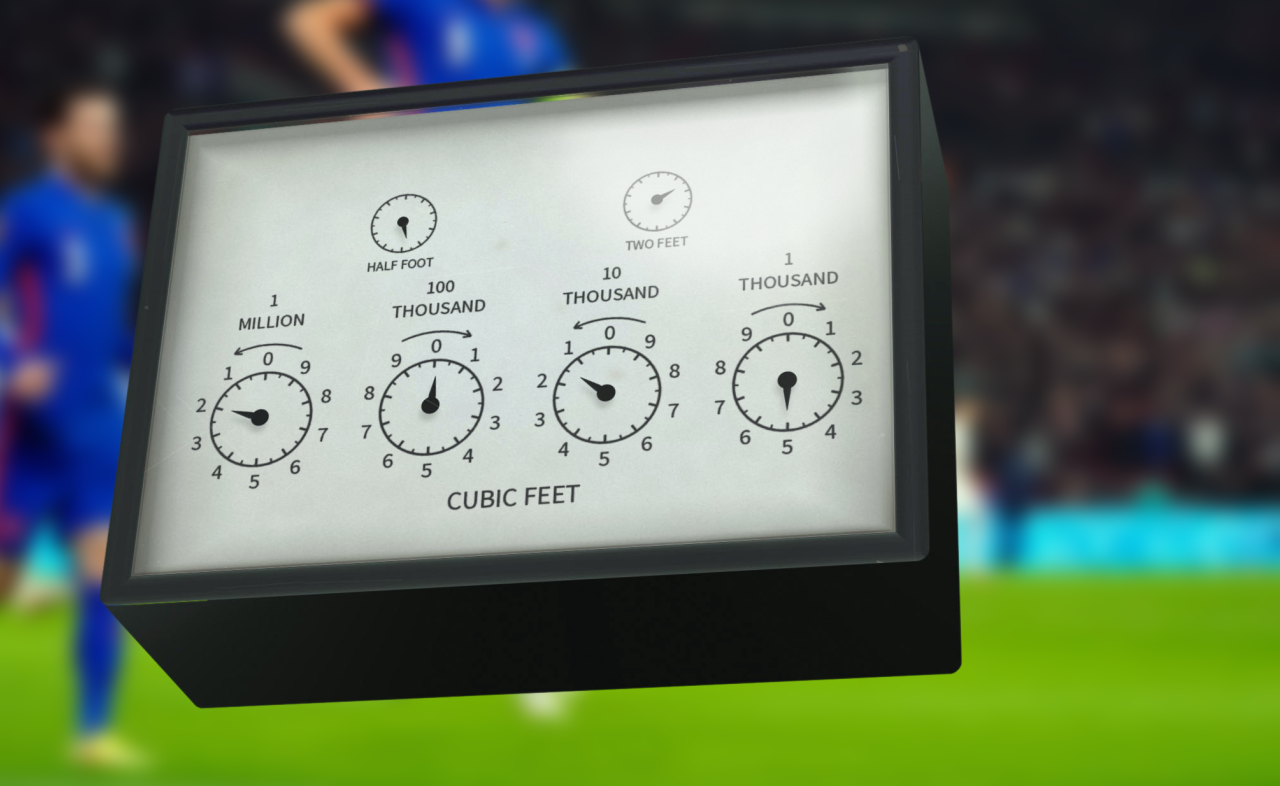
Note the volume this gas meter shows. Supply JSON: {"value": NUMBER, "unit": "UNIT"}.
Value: {"value": 201500, "unit": "ft³"}
